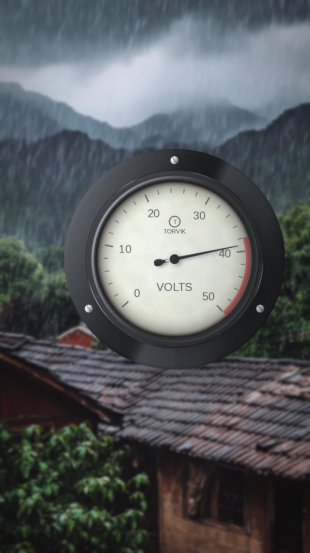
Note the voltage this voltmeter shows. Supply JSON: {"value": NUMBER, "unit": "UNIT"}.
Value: {"value": 39, "unit": "V"}
